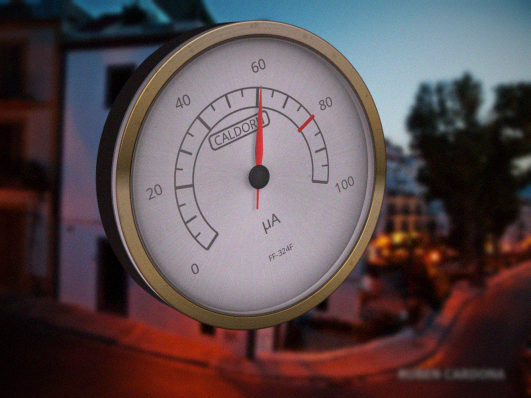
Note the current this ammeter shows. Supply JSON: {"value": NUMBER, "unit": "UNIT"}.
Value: {"value": 60, "unit": "µA"}
